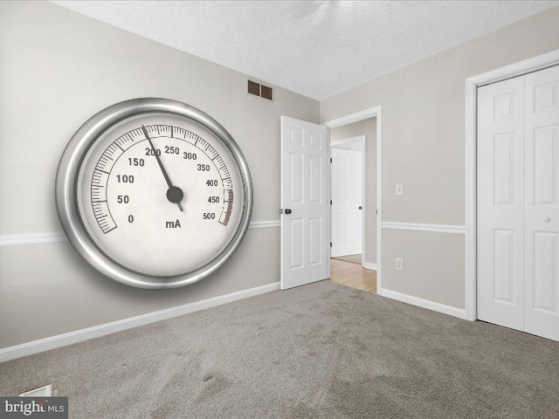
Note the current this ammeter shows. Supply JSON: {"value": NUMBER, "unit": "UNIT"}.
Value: {"value": 200, "unit": "mA"}
